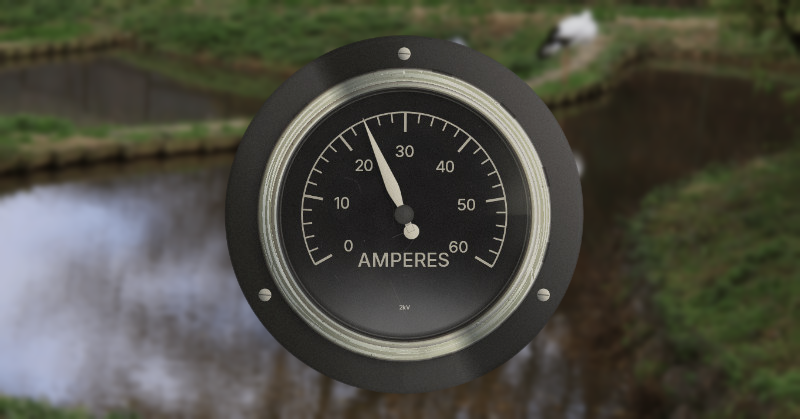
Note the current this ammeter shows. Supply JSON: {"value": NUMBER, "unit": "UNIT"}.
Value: {"value": 24, "unit": "A"}
